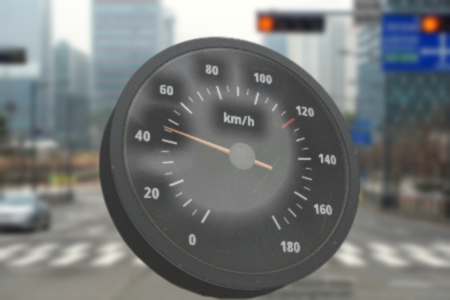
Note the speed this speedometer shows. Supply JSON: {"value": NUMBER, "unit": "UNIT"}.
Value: {"value": 45, "unit": "km/h"}
